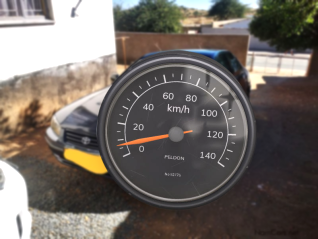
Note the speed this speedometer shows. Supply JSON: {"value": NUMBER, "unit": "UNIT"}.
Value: {"value": 7.5, "unit": "km/h"}
